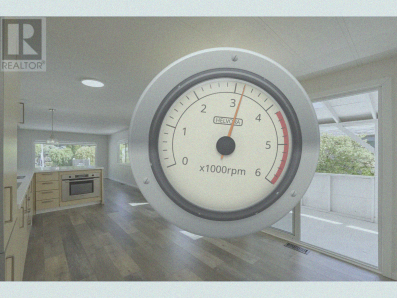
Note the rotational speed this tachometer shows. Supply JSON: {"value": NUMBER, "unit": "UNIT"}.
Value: {"value": 3200, "unit": "rpm"}
